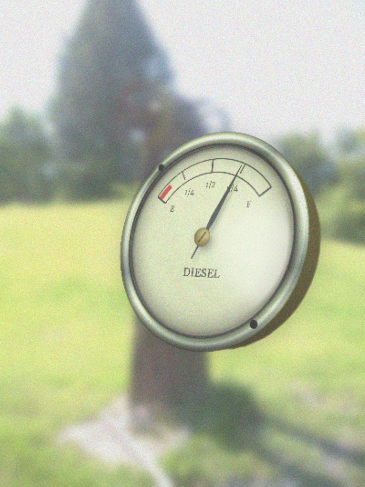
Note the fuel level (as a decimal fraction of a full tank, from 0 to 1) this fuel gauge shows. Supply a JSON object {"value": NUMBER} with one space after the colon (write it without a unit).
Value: {"value": 0.75}
